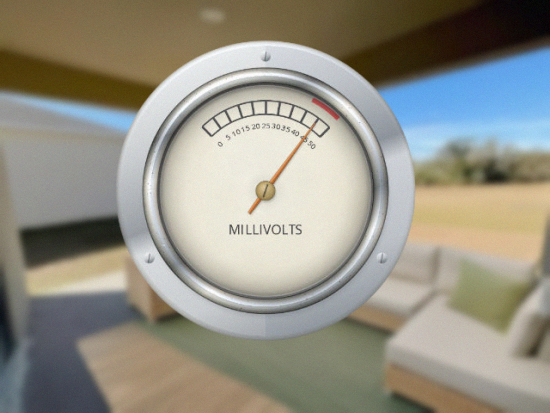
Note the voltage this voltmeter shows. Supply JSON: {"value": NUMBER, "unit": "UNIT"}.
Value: {"value": 45, "unit": "mV"}
